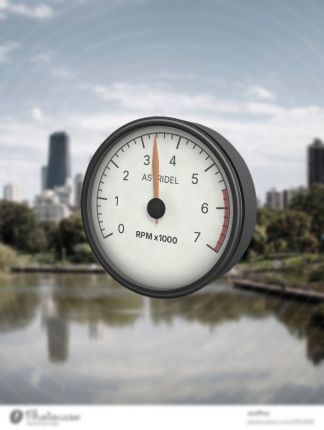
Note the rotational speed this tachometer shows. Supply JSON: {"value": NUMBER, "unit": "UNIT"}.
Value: {"value": 3400, "unit": "rpm"}
